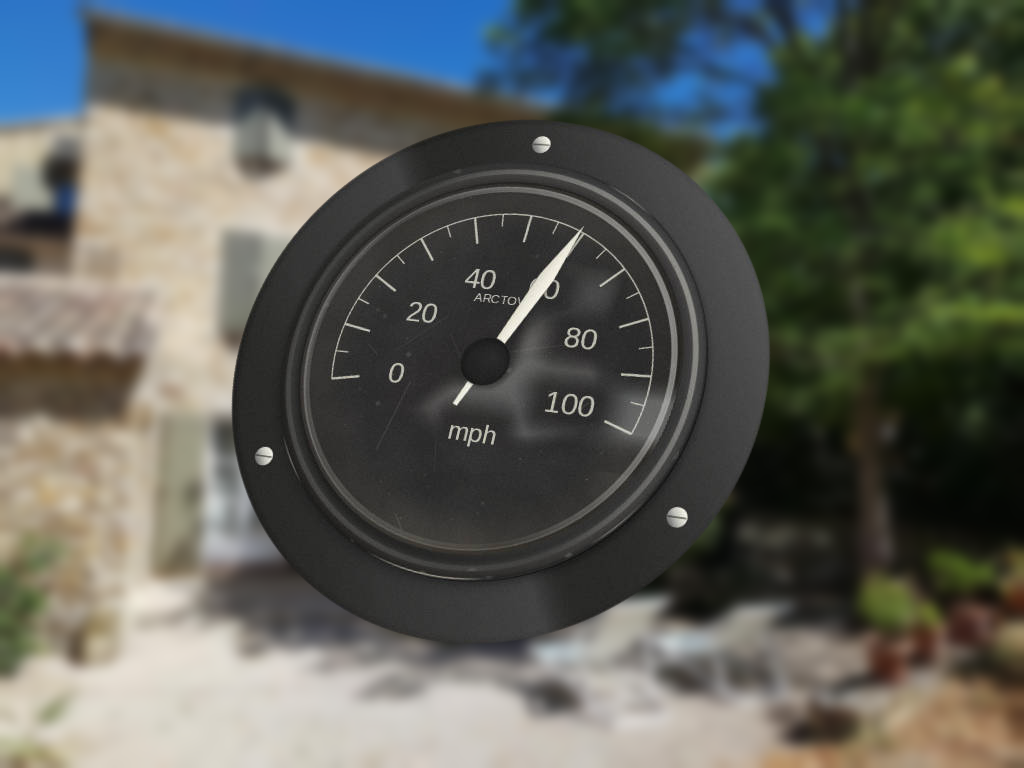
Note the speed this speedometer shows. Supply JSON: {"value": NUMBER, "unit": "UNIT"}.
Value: {"value": 60, "unit": "mph"}
